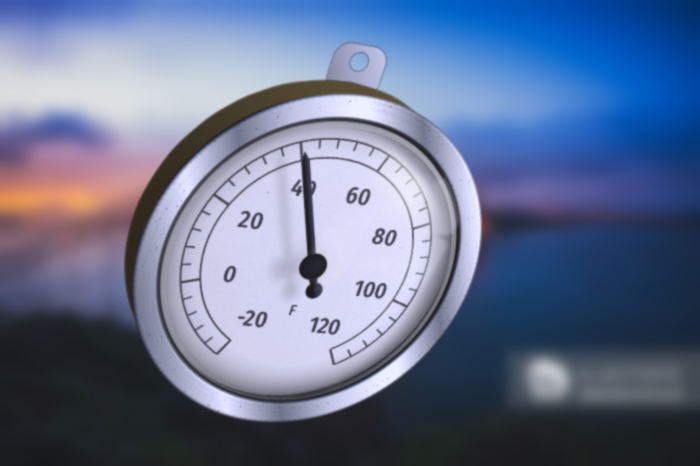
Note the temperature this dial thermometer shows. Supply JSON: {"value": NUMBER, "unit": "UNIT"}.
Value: {"value": 40, "unit": "°F"}
